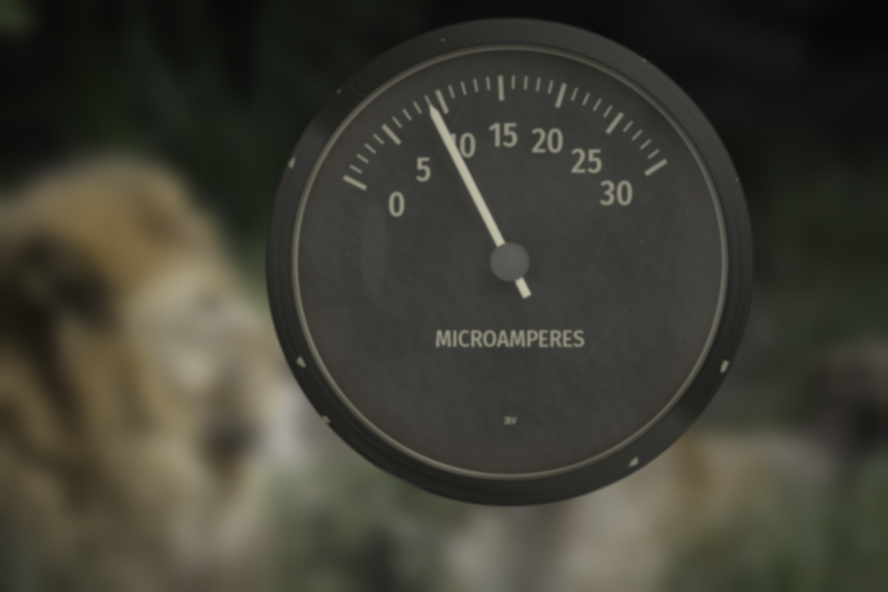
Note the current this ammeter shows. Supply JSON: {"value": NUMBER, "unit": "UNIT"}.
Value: {"value": 9, "unit": "µA"}
